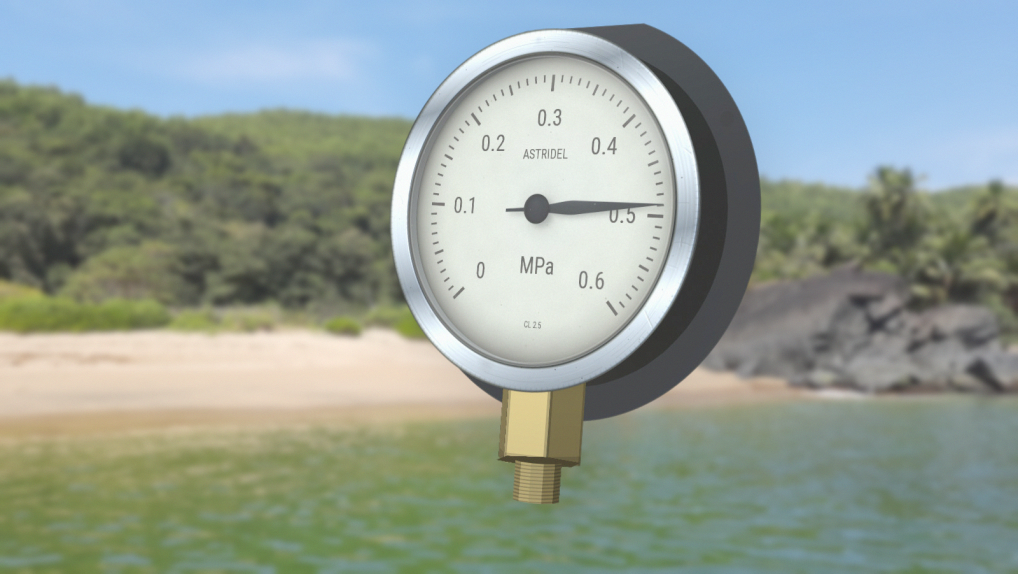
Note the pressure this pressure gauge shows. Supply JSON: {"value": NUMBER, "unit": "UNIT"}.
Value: {"value": 0.49, "unit": "MPa"}
